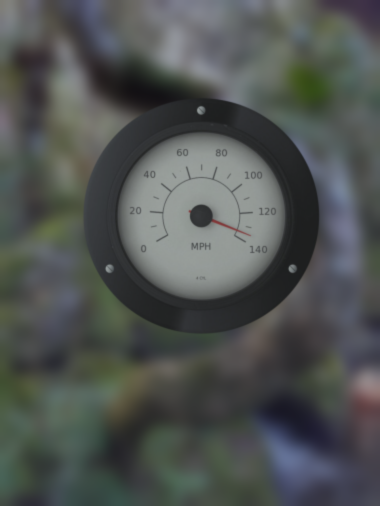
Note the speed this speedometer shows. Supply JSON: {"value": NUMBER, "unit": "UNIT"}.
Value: {"value": 135, "unit": "mph"}
